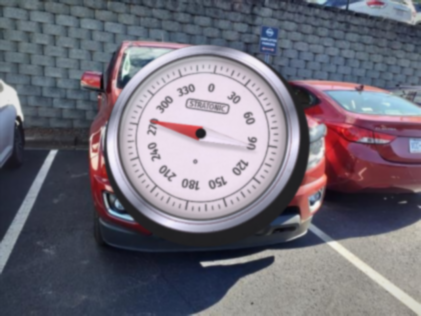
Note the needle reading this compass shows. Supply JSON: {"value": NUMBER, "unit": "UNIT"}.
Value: {"value": 275, "unit": "°"}
